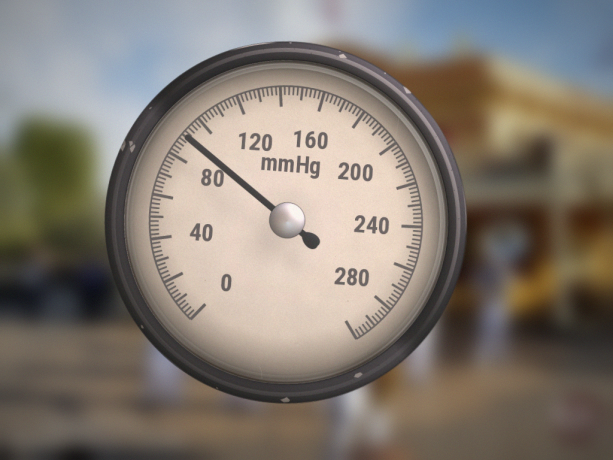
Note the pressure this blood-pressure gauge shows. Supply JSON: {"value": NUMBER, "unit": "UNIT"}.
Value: {"value": 90, "unit": "mmHg"}
